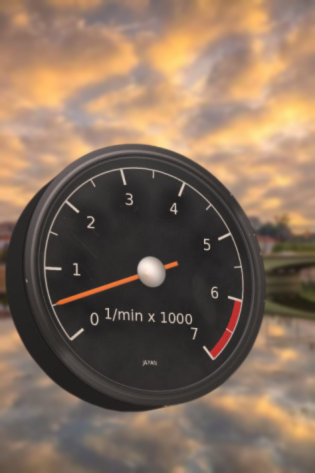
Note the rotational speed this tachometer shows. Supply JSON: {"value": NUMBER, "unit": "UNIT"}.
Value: {"value": 500, "unit": "rpm"}
